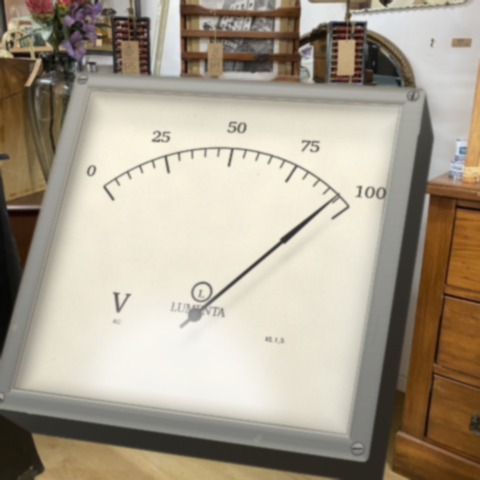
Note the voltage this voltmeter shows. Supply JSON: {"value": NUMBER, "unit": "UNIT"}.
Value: {"value": 95, "unit": "V"}
